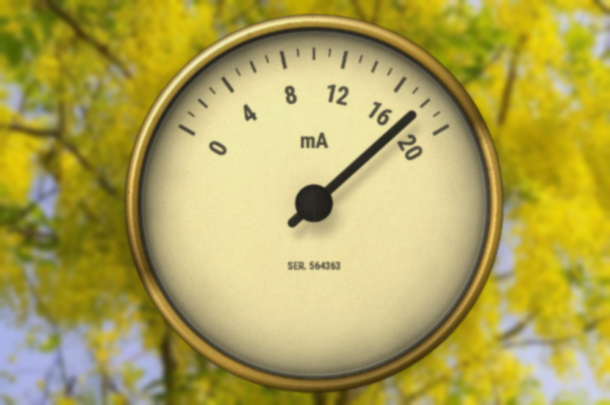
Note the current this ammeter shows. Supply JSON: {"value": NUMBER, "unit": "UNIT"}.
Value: {"value": 18, "unit": "mA"}
